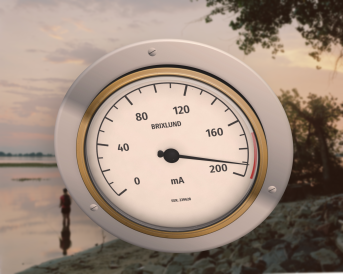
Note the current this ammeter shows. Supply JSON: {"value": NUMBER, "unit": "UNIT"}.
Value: {"value": 190, "unit": "mA"}
